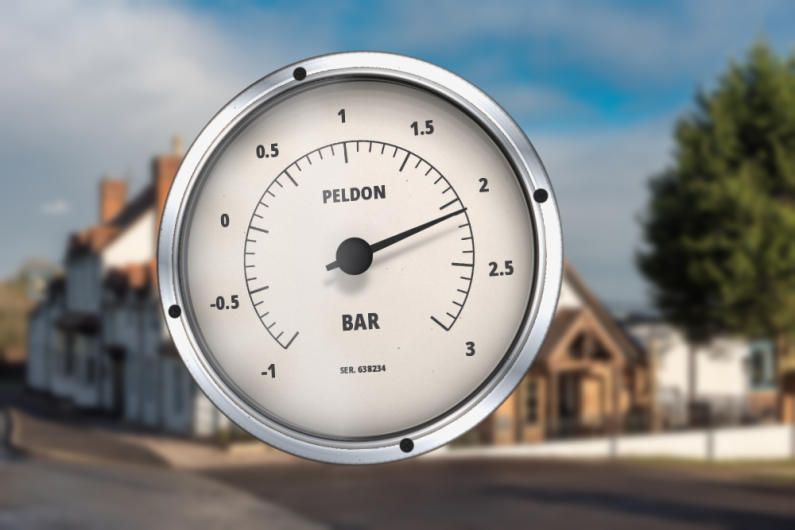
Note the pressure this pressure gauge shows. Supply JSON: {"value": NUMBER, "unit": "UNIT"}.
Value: {"value": 2.1, "unit": "bar"}
